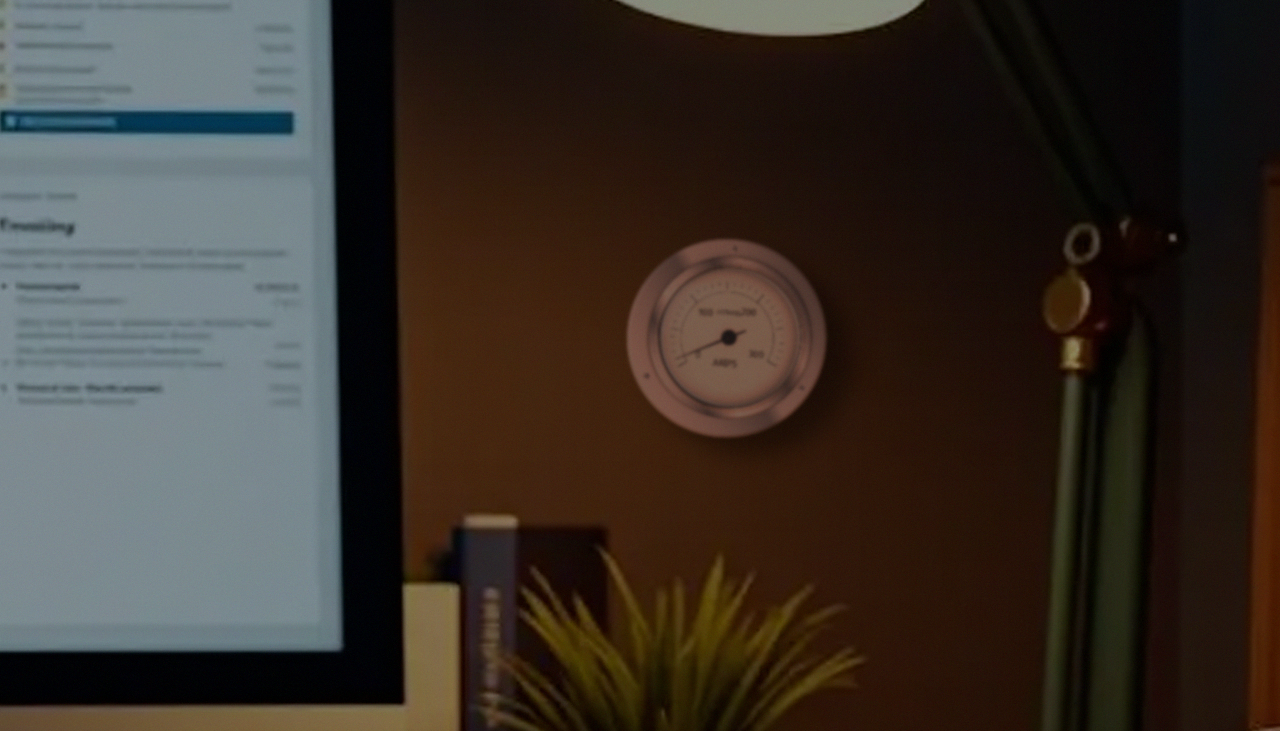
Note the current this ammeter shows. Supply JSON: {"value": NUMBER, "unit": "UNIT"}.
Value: {"value": 10, "unit": "A"}
